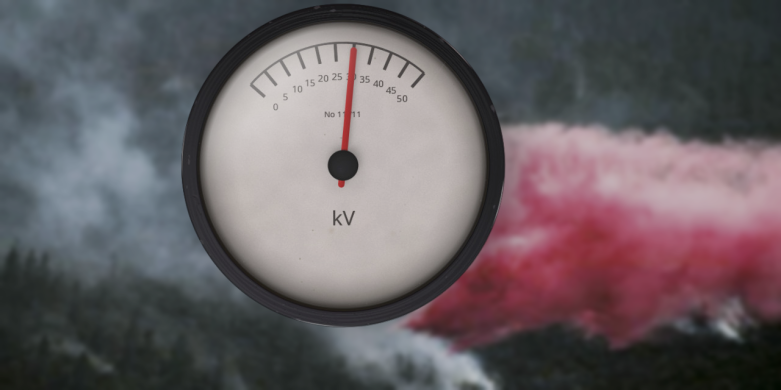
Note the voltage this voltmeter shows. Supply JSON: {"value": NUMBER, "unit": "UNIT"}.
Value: {"value": 30, "unit": "kV"}
